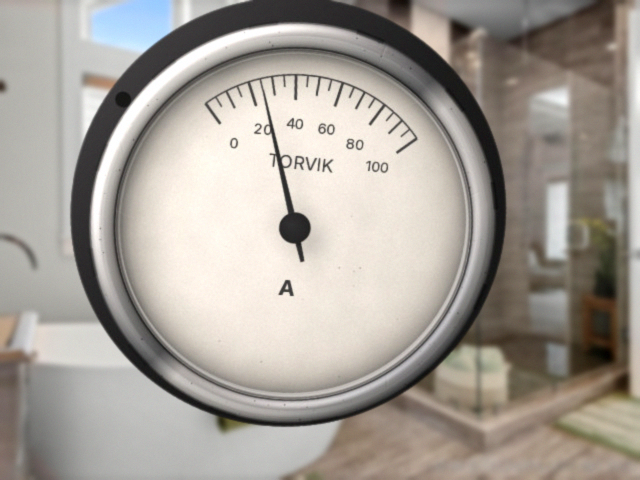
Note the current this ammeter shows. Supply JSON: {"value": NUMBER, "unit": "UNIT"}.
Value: {"value": 25, "unit": "A"}
